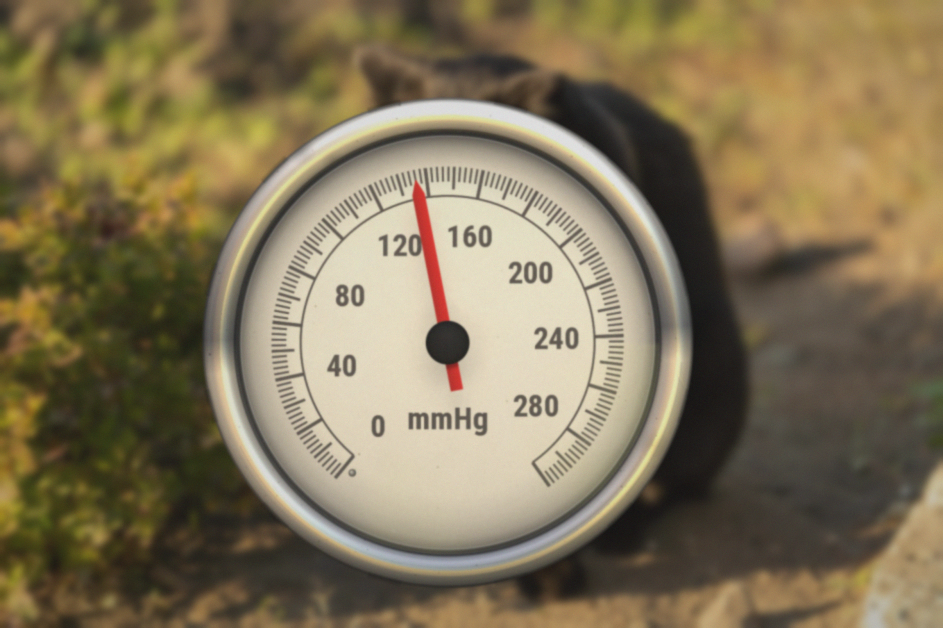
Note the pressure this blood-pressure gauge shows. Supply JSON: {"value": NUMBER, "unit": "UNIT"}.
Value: {"value": 136, "unit": "mmHg"}
